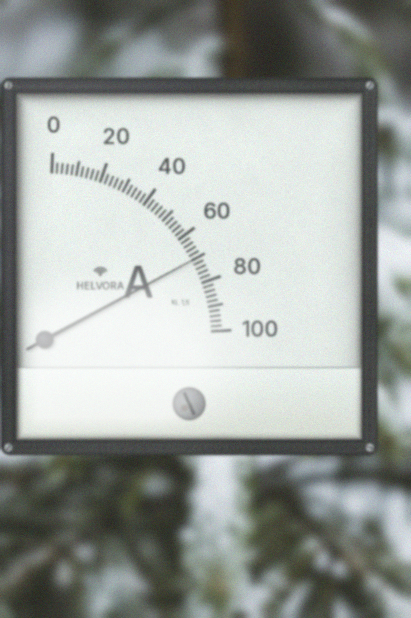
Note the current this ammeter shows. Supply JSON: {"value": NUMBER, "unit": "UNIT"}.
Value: {"value": 70, "unit": "A"}
